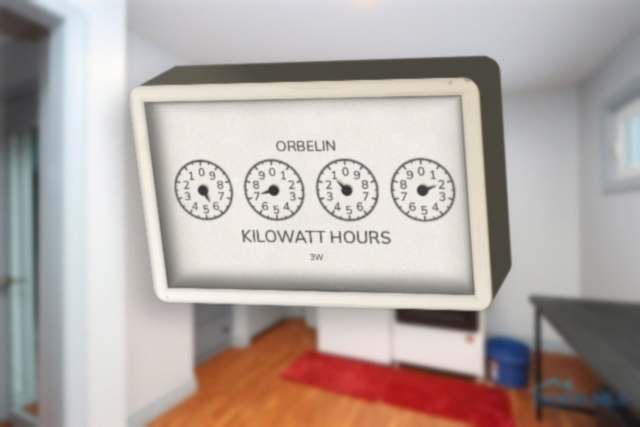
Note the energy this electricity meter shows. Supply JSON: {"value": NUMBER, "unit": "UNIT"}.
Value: {"value": 5712, "unit": "kWh"}
